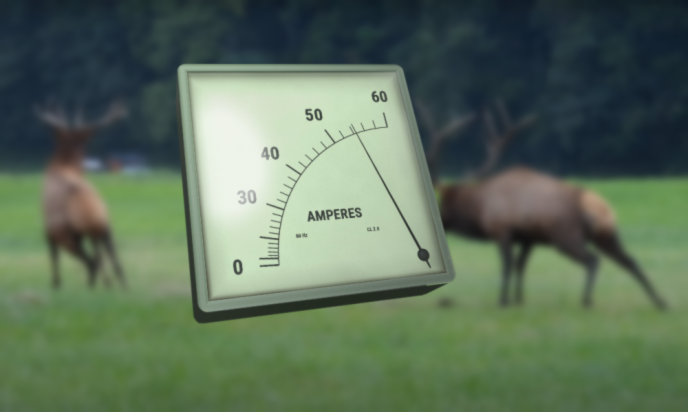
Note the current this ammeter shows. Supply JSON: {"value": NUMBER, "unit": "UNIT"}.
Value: {"value": 54, "unit": "A"}
